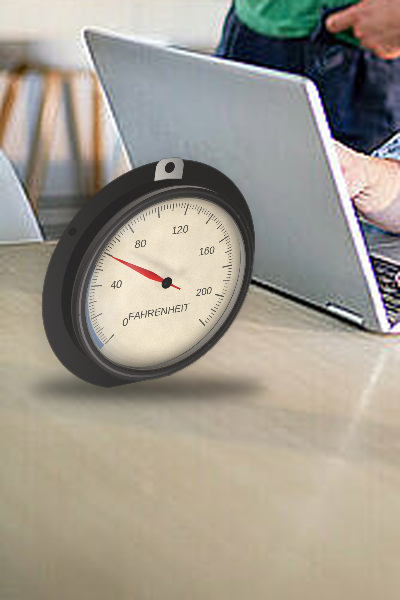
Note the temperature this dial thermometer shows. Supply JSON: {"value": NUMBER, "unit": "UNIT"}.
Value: {"value": 60, "unit": "°F"}
